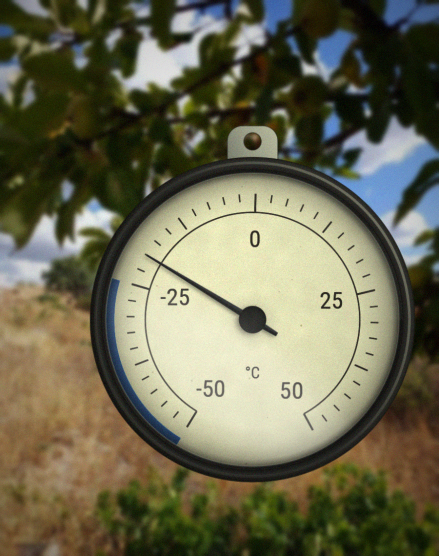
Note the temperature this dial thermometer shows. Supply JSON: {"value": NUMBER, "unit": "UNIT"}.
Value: {"value": -20, "unit": "°C"}
